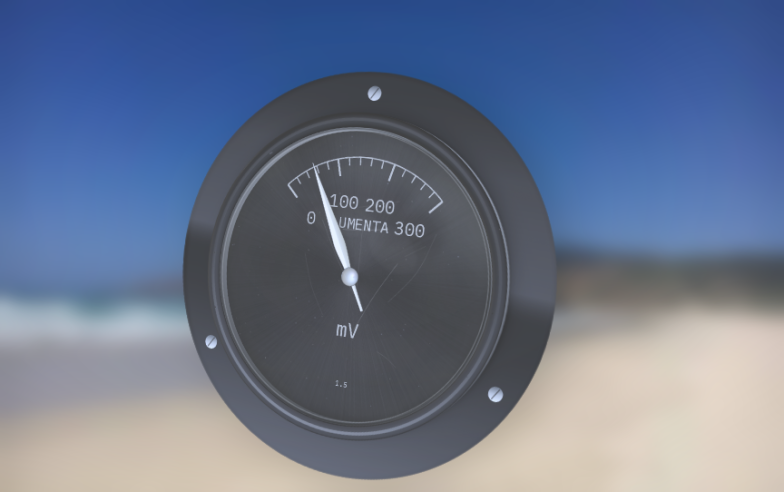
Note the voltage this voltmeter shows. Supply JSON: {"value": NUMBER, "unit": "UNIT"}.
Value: {"value": 60, "unit": "mV"}
